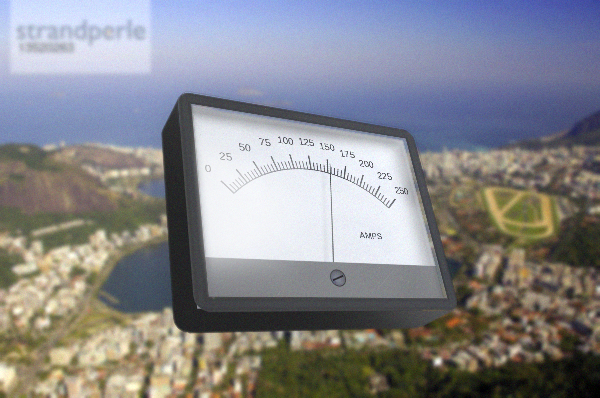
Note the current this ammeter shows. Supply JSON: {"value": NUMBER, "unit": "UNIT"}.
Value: {"value": 150, "unit": "A"}
